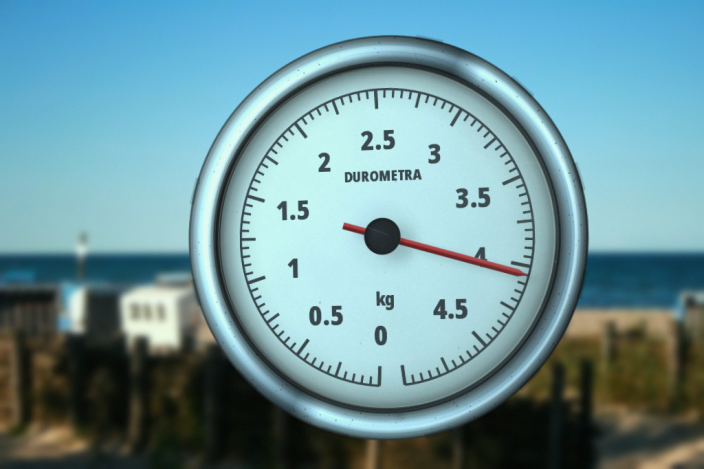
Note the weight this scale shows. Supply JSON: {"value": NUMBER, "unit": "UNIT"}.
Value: {"value": 4.05, "unit": "kg"}
